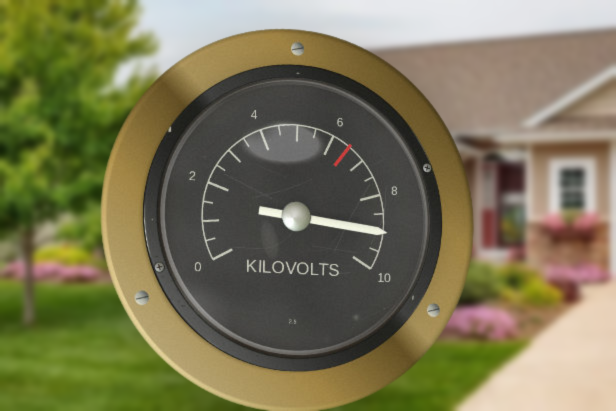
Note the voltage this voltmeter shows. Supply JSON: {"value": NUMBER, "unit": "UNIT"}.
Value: {"value": 9, "unit": "kV"}
